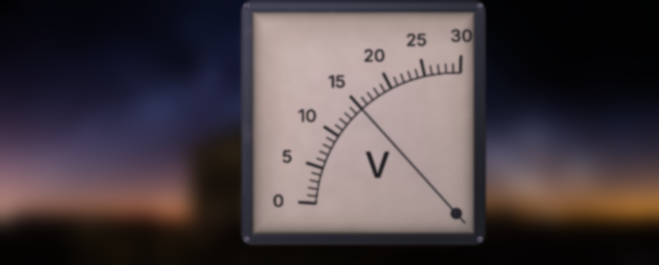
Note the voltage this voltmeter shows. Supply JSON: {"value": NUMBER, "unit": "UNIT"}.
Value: {"value": 15, "unit": "V"}
